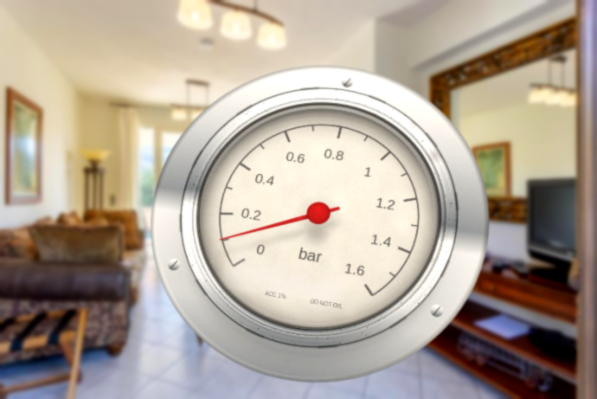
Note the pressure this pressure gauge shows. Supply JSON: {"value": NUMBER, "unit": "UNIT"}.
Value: {"value": 0.1, "unit": "bar"}
